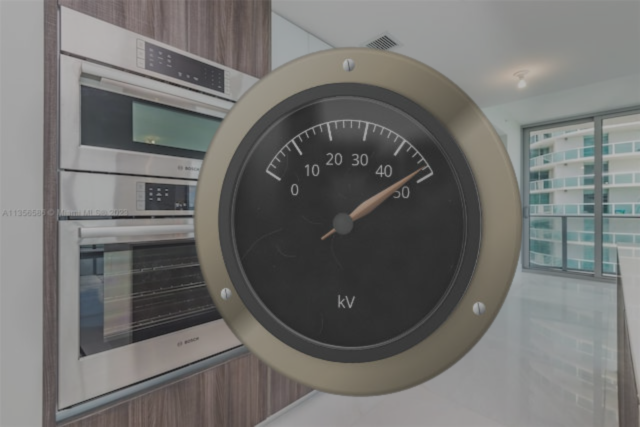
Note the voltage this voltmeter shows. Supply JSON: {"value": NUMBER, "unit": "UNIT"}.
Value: {"value": 48, "unit": "kV"}
